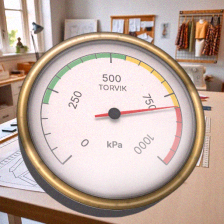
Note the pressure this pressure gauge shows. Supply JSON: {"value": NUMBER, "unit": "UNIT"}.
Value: {"value": 800, "unit": "kPa"}
